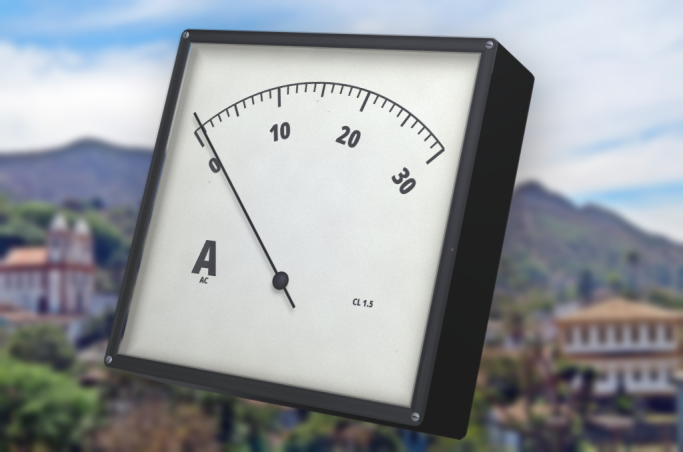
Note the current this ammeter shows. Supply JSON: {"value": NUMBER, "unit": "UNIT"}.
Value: {"value": 1, "unit": "A"}
